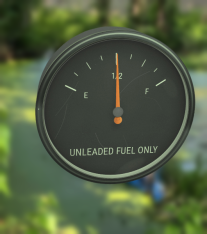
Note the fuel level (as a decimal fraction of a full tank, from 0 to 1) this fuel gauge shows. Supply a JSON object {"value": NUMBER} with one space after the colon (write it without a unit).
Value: {"value": 0.5}
